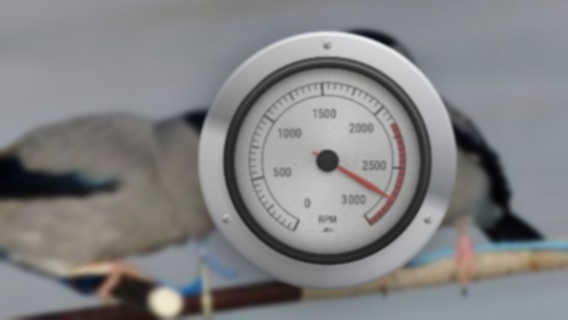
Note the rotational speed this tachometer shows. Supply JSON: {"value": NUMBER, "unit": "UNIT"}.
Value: {"value": 2750, "unit": "rpm"}
